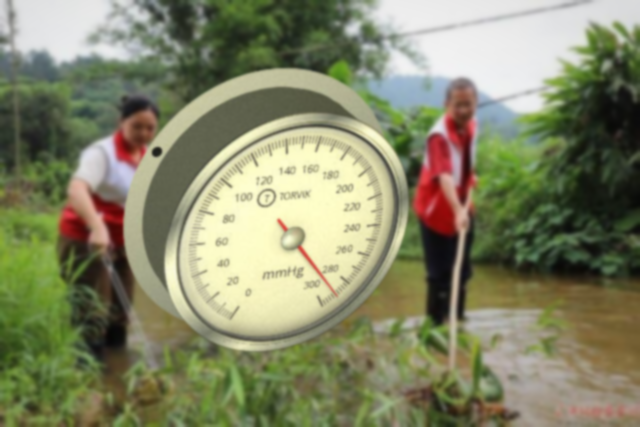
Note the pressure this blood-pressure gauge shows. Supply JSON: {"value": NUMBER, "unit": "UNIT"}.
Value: {"value": 290, "unit": "mmHg"}
